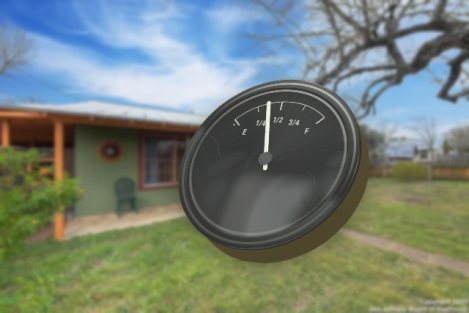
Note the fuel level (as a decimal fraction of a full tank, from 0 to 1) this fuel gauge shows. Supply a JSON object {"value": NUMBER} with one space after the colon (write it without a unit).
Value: {"value": 0.375}
